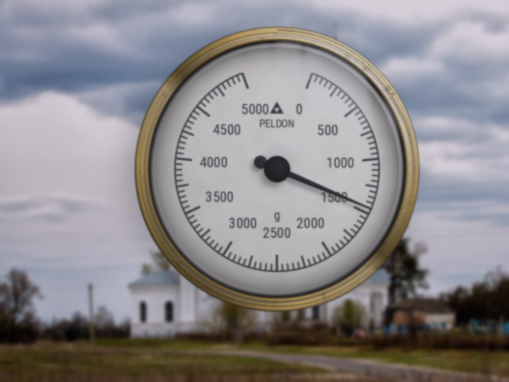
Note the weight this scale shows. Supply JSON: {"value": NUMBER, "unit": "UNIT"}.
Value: {"value": 1450, "unit": "g"}
